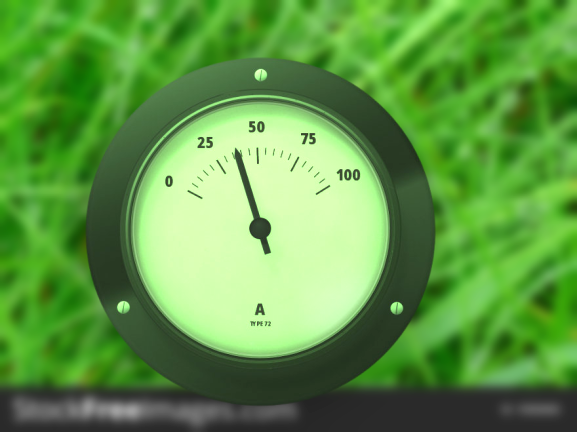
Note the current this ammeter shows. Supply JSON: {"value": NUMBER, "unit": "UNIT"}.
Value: {"value": 37.5, "unit": "A"}
